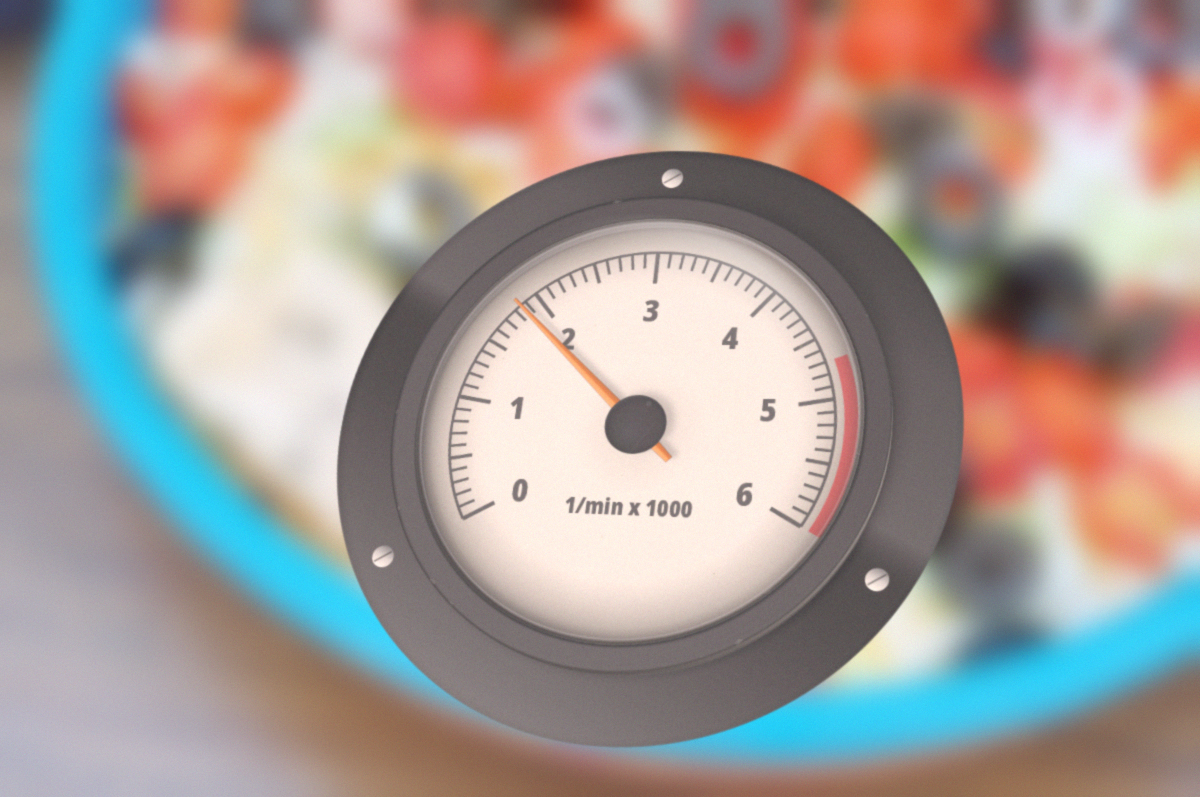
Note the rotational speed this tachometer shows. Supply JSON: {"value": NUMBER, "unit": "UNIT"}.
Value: {"value": 1850, "unit": "rpm"}
